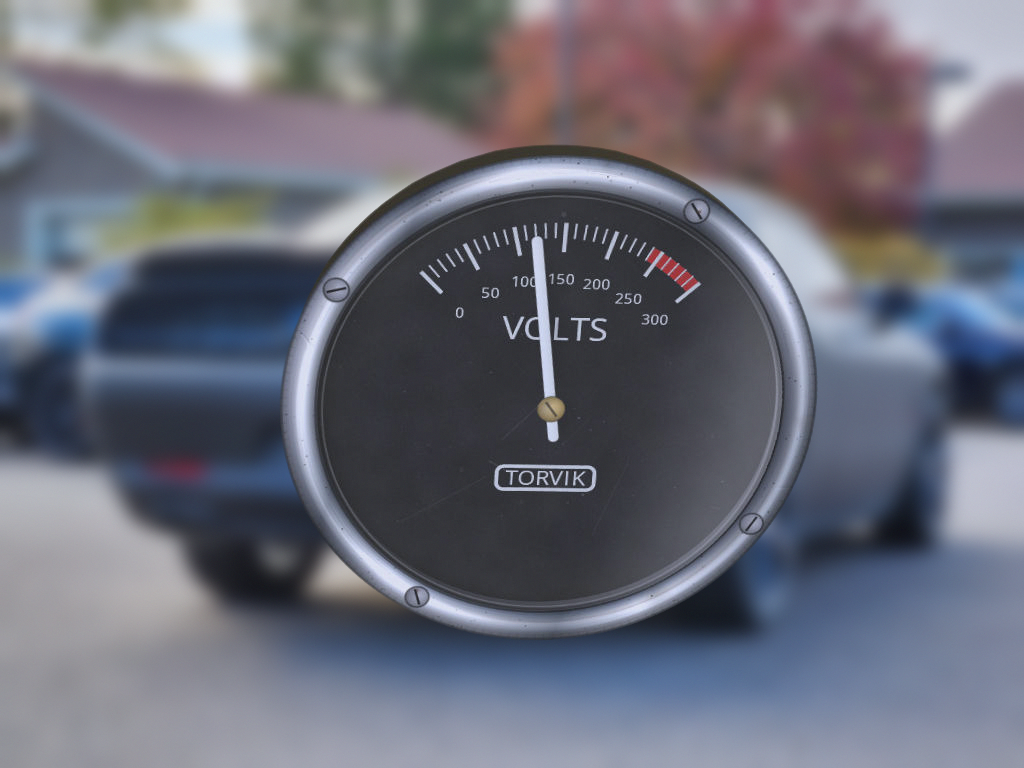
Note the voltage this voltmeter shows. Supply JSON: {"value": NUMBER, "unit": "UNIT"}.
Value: {"value": 120, "unit": "V"}
